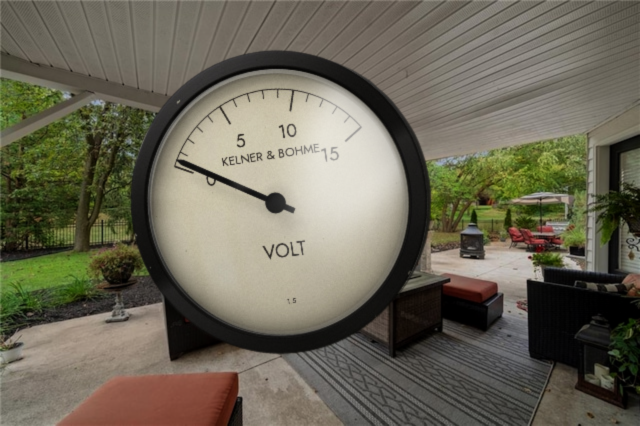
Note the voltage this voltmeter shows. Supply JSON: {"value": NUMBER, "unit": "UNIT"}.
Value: {"value": 0.5, "unit": "V"}
